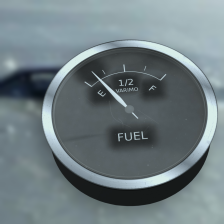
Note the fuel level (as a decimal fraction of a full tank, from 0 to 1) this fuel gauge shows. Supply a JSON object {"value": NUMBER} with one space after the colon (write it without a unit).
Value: {"value": 0.125}
